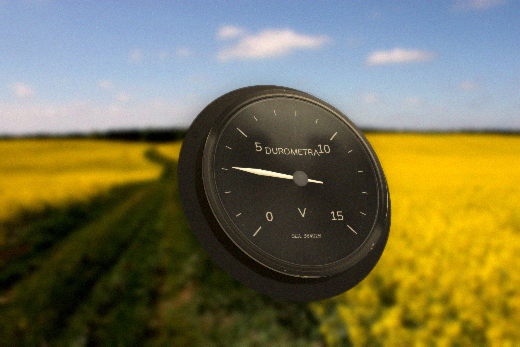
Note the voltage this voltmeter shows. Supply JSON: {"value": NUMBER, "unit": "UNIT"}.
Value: {"value": 3, "unit": "V"}
